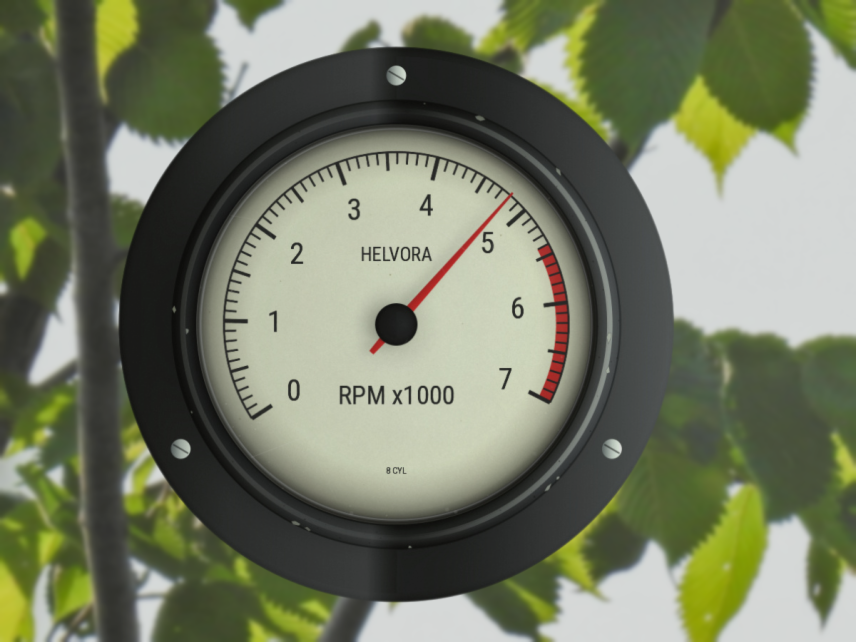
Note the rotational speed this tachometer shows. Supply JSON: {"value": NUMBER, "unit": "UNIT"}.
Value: {"value": 4800, "unit": "rpm"}
